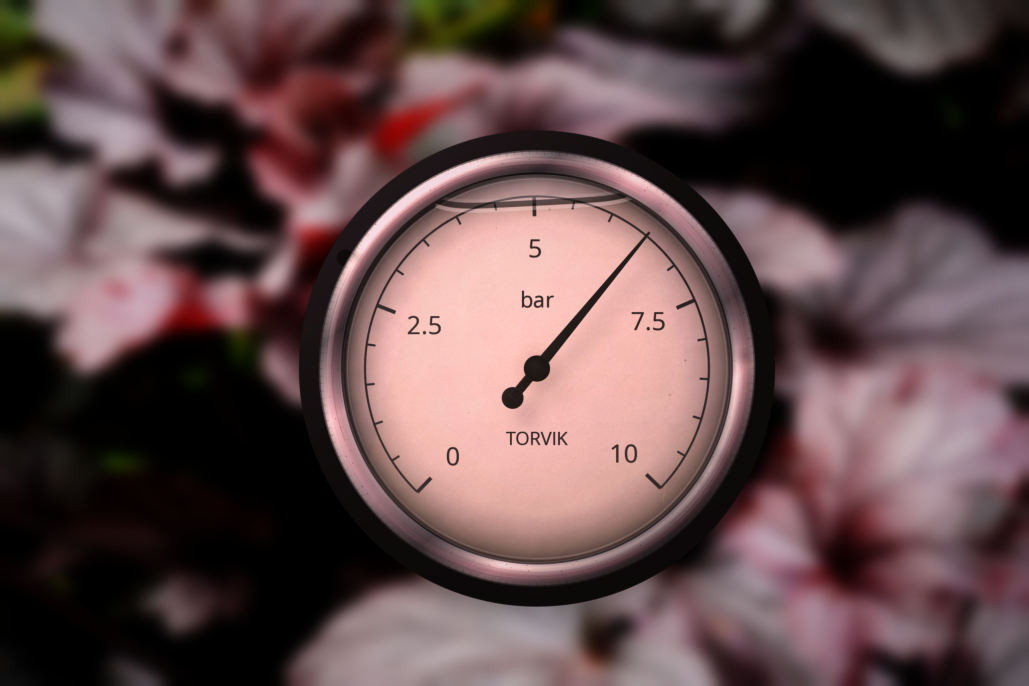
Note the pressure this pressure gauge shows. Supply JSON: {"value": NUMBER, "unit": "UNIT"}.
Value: {"value": 6.5, "unit": "bar"}
